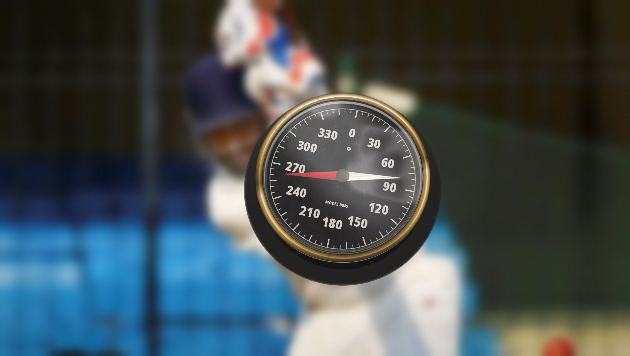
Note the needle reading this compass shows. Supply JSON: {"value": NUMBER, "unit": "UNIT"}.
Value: {"value": 260, "unit": "°"}
